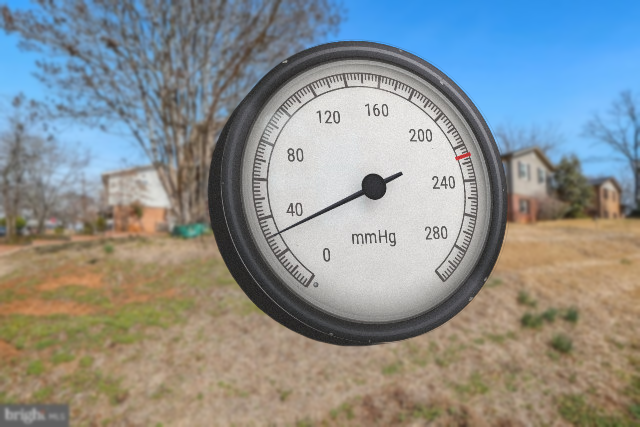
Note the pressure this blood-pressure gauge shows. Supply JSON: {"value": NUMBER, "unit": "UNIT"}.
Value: {"value": 30, "unit": "mmHg"}
